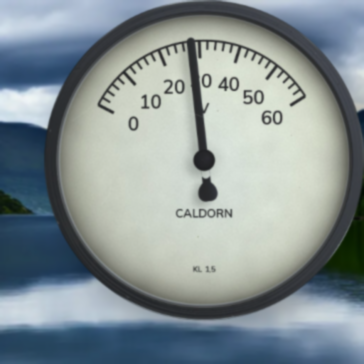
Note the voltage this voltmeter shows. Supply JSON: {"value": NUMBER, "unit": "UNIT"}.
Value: {"value": 28, "unit": "V"}
